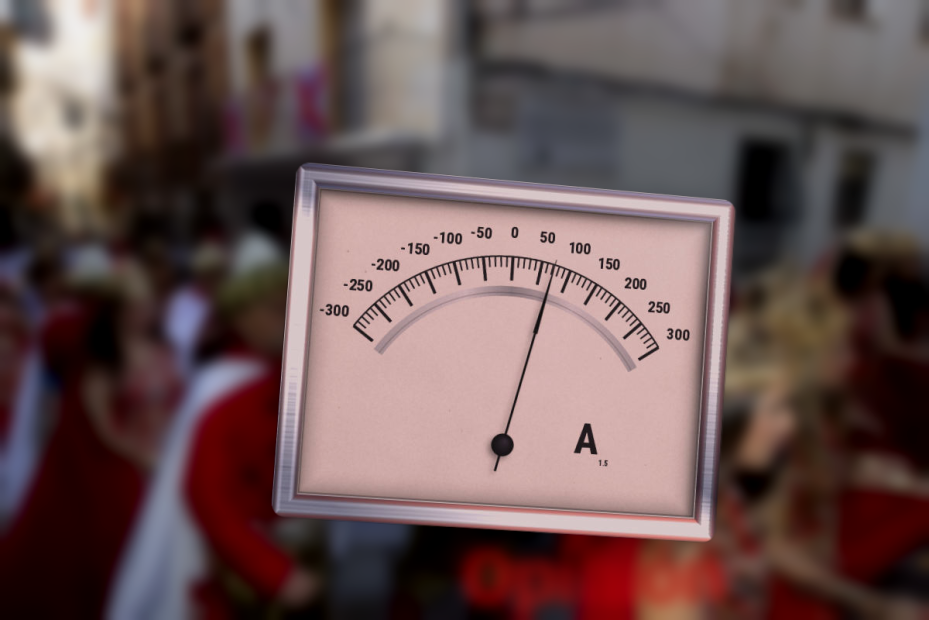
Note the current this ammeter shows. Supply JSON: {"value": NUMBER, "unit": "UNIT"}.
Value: {"value": 70, "unit": "A"}
